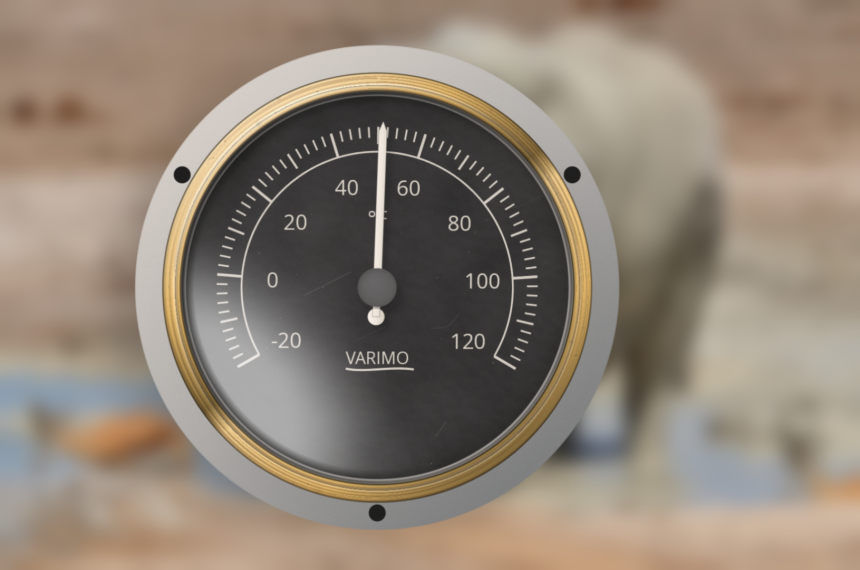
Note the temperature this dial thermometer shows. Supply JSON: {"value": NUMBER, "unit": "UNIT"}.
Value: {"value": 51, "unit": "°F"}
